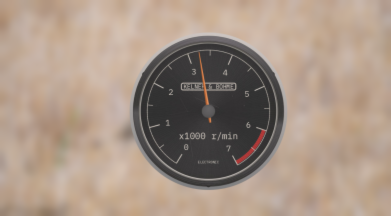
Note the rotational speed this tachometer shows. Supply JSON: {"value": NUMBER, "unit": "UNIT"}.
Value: {"value": 3250, "unit": "rpm"}
